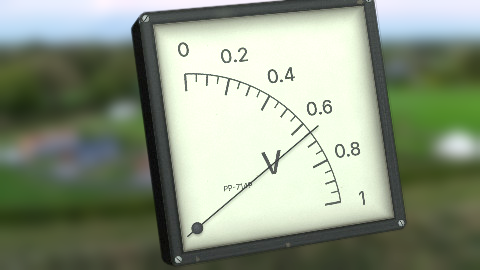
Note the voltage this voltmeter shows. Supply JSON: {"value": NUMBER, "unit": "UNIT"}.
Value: {"value": 0.65, "unit": "V"}
